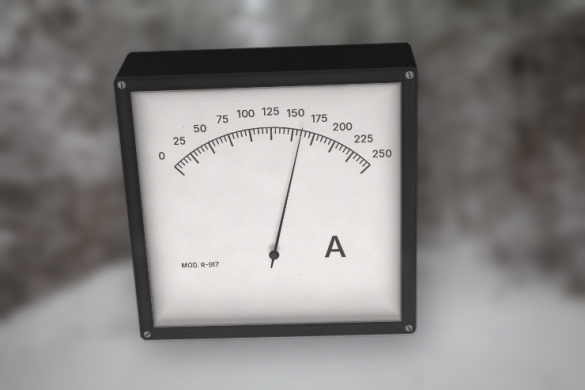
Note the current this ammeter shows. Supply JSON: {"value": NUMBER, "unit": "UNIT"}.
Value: {"value": 160, "unit": "A"}
